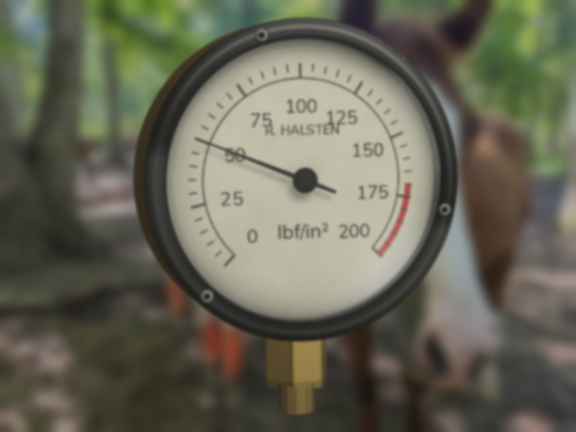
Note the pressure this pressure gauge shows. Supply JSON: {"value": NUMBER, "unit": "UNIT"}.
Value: {"value": 50, "unit": "psi"}
